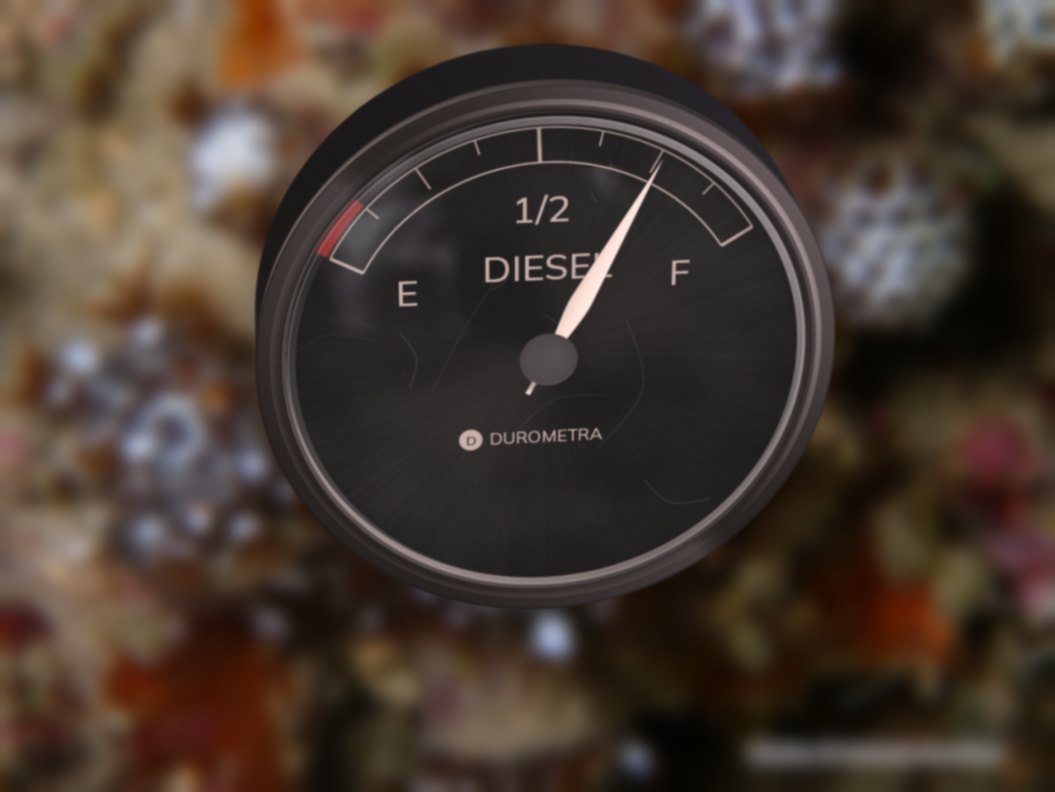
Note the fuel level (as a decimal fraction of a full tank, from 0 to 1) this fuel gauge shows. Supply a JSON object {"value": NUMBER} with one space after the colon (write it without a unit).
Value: {"value": 0.75}
